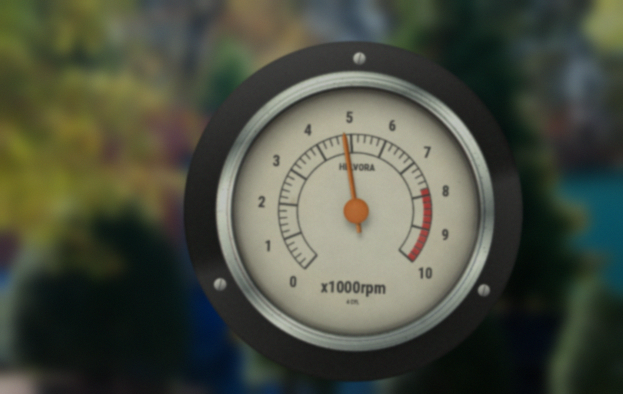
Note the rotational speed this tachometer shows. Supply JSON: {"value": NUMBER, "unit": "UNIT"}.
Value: {"value": 4800, "unit": "rpm"}
